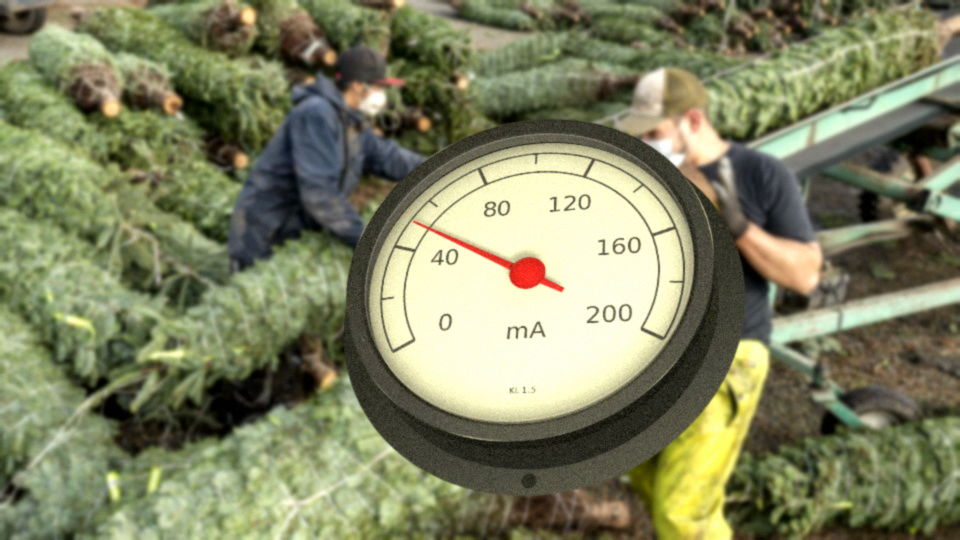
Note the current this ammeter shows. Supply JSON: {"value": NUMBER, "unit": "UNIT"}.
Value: {"value": 50, "unit": "mA"}
